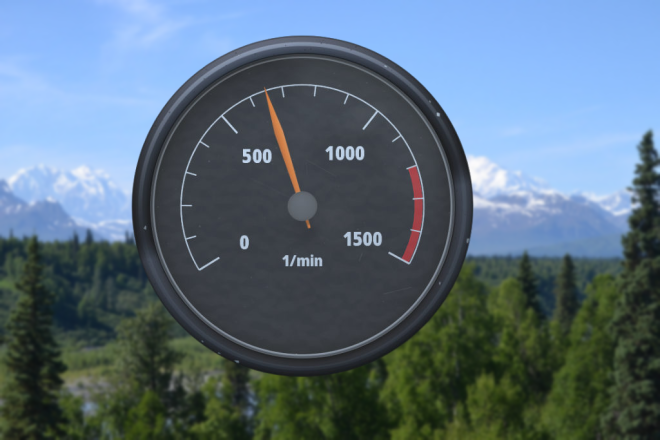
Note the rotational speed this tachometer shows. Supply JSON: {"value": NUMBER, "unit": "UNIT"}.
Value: {"value": 650, "unit": "rpm"}
